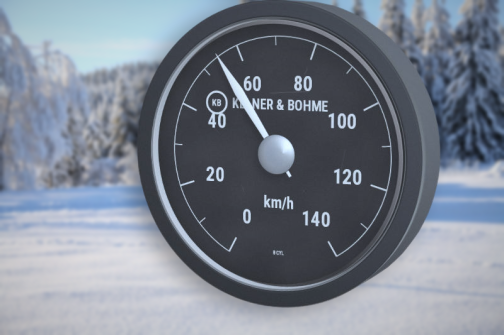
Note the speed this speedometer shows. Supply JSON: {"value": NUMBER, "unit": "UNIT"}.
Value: {"value": 55, "unit": "km/h"}
